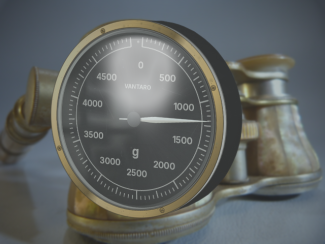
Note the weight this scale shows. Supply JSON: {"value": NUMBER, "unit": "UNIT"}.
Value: {"value": 1200, "unit": "g"}
